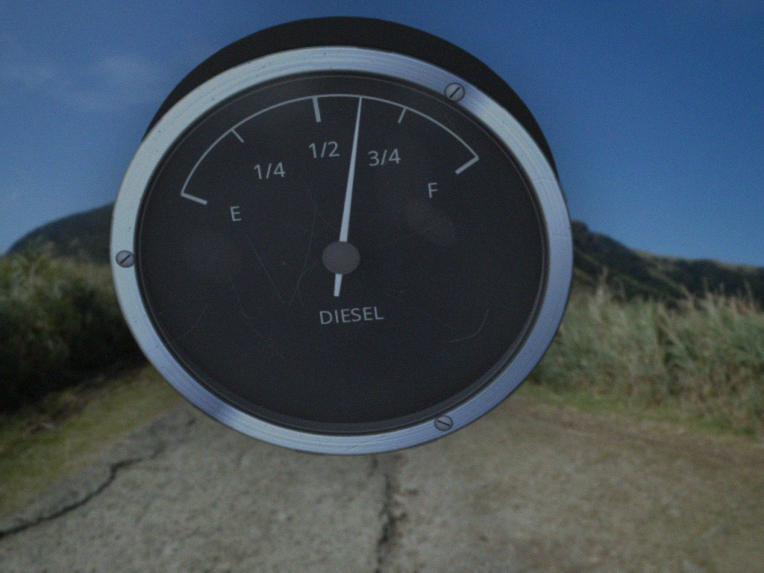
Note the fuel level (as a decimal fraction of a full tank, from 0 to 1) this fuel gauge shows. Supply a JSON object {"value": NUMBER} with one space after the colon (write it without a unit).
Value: {"value": 0.625}
